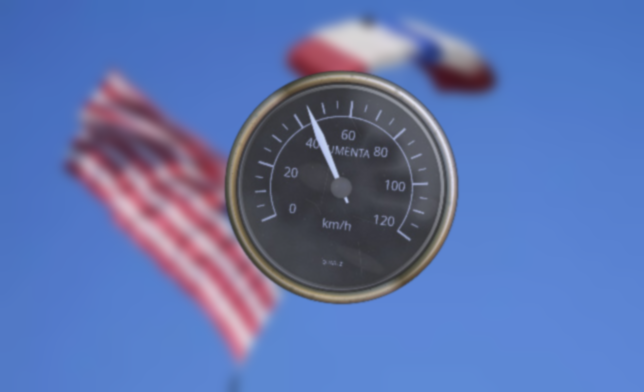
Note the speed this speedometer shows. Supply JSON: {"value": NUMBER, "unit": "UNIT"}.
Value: {"value": 45, "unit": "km/h"}
